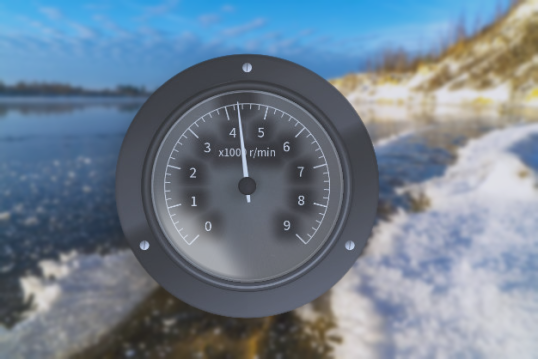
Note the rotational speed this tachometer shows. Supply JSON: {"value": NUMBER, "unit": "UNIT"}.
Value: {"value": 4300, "unit": "rpm"}
